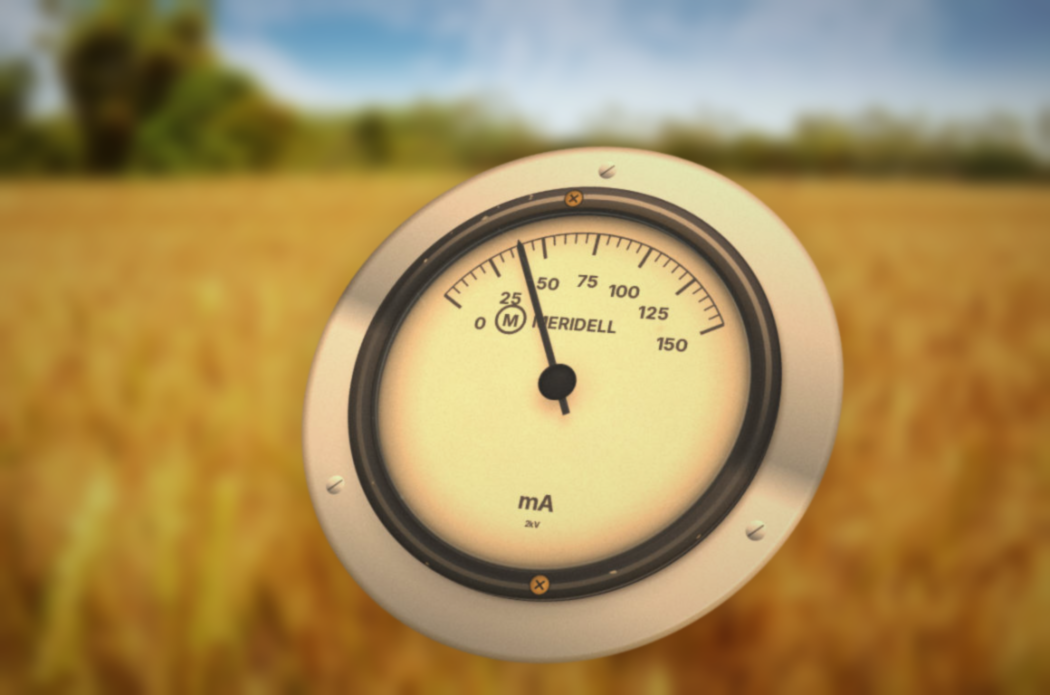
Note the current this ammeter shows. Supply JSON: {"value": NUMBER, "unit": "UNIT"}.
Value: {"value": 40, "unit": "mA"}
